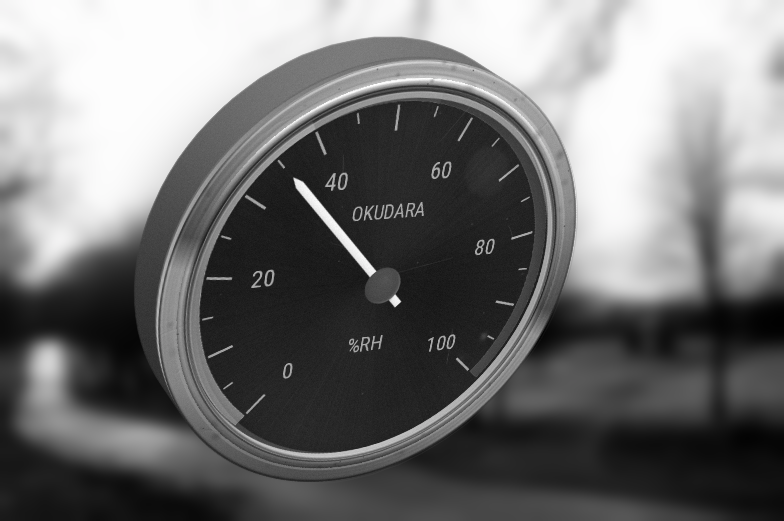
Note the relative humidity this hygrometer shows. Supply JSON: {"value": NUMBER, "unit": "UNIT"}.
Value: {"value": 35, "unit": "%"}
